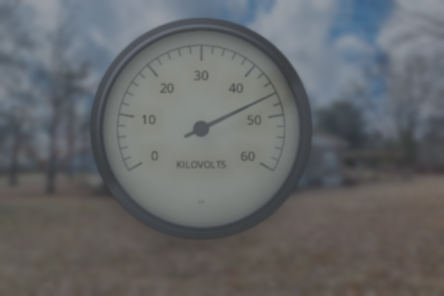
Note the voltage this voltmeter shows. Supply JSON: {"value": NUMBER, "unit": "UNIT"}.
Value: {"value": 46, "unit": "kV"}
